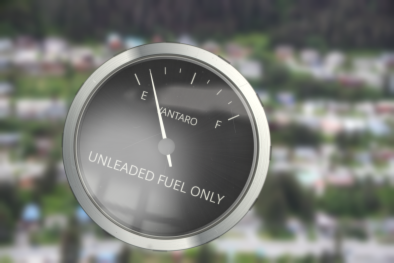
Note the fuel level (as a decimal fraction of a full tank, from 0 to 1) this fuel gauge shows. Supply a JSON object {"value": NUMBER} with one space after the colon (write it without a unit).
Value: {"value": 0.125}
